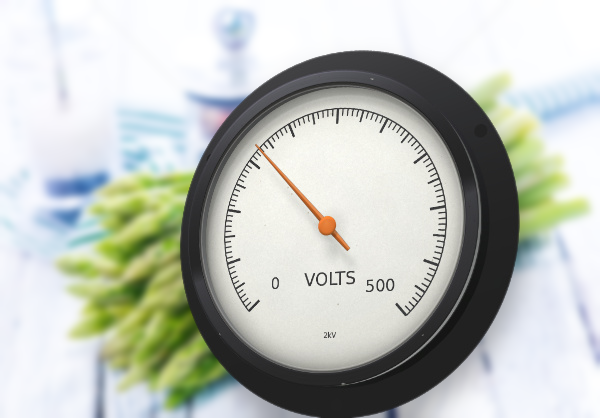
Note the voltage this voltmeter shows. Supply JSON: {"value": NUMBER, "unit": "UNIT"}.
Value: {"value": 165, "unit": "V"}
